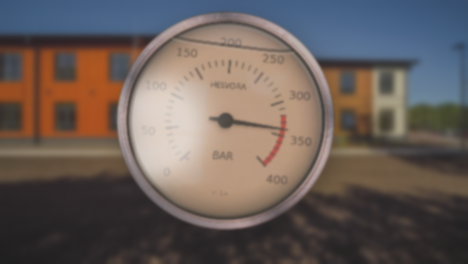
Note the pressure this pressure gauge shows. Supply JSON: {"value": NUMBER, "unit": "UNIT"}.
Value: {"value": 340, "unit": "bar"}
